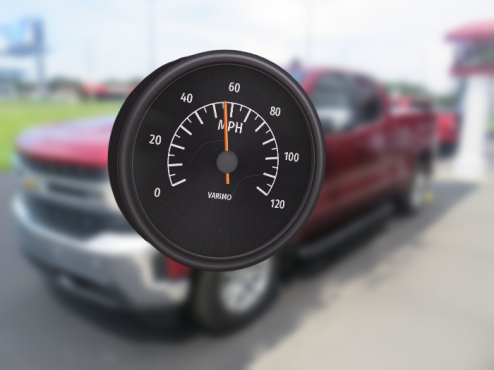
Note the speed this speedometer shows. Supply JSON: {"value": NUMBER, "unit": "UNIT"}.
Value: {"value": 55, "unit": "mph"}
